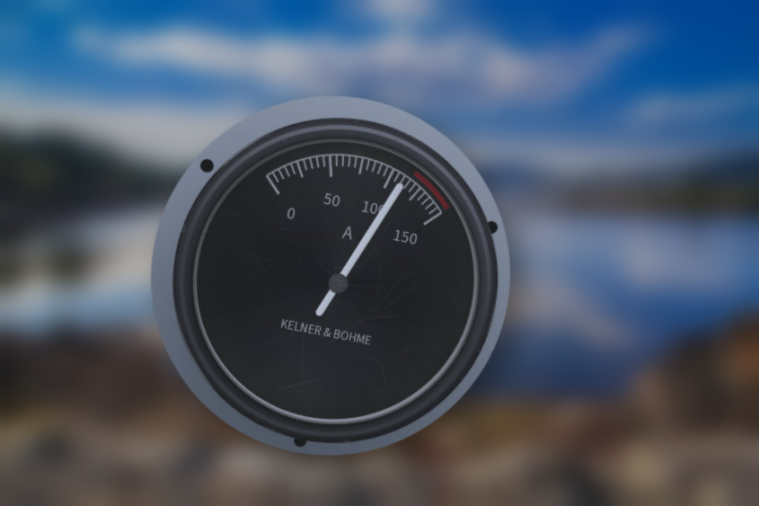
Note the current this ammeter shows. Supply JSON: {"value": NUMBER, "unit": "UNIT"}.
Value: {"value": 110, "unit": "A"}
